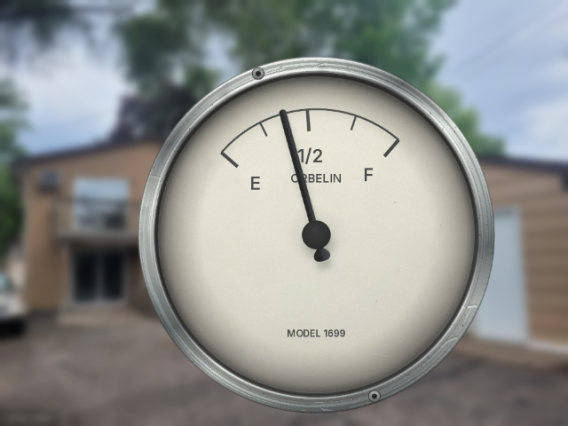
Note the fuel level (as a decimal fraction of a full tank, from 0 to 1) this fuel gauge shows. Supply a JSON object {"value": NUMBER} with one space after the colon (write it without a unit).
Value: {"value": 0.375}
